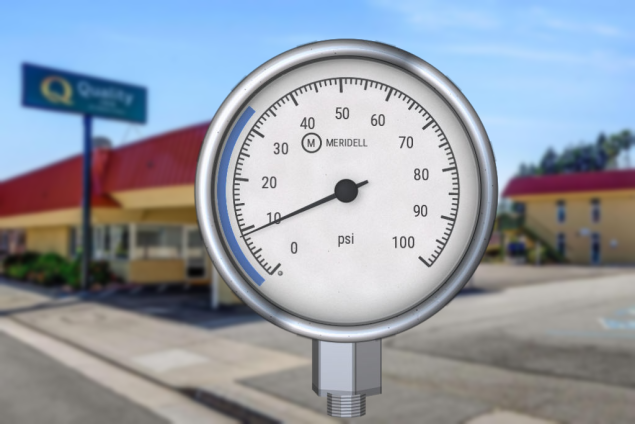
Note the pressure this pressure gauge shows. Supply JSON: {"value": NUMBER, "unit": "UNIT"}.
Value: {"value": 9, "unit": "psi"}
